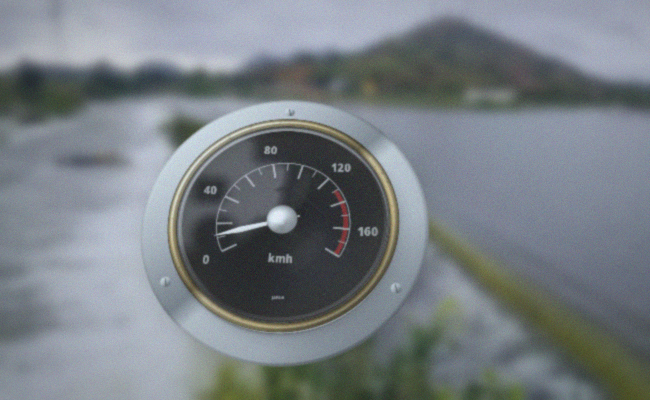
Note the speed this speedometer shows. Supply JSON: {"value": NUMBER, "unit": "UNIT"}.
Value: {"value": 10, "unit": "km/h"}
